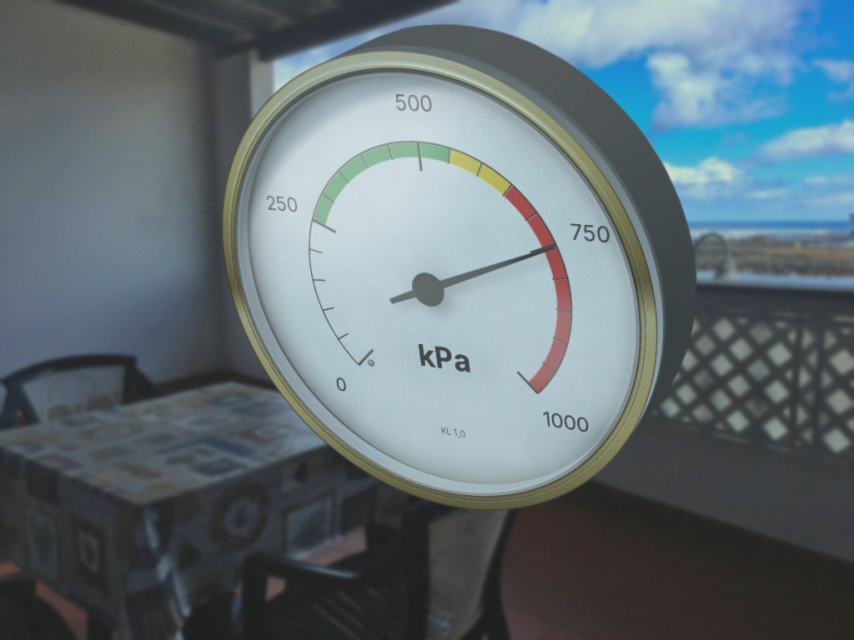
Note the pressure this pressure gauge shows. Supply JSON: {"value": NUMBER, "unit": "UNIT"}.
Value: {"value": 750, "unit": "kPa"}
